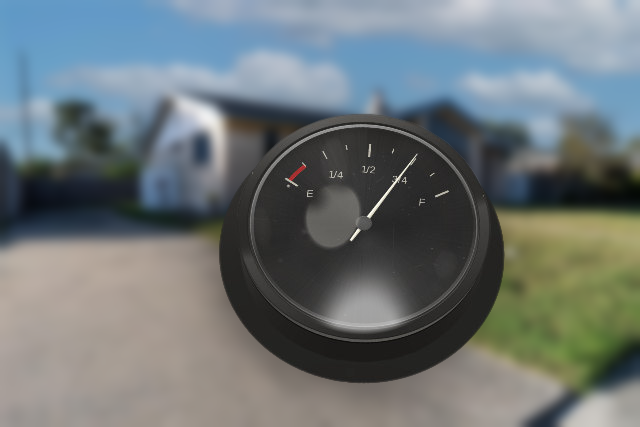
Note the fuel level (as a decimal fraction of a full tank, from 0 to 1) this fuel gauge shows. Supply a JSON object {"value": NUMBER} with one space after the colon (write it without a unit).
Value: {"value": 0.75}
